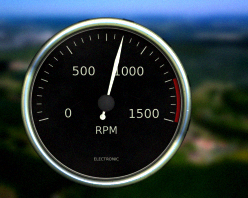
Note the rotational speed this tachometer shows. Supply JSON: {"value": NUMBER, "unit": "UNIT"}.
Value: {"value": 850, "unit": "rpm"}
